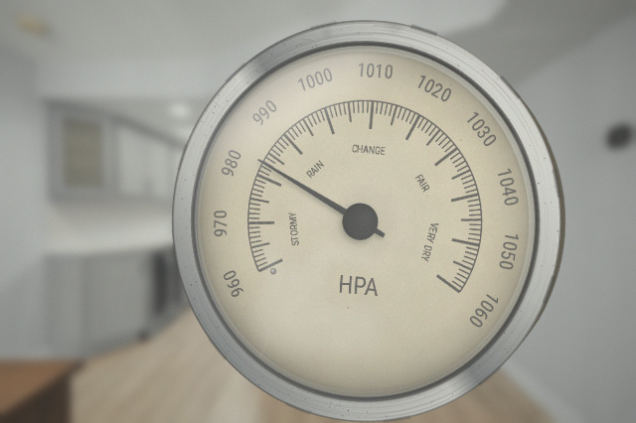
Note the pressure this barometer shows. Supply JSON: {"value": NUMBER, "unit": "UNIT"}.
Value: {"value": 983, "unit": "hPa"}
